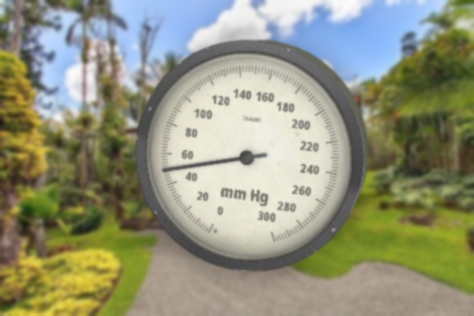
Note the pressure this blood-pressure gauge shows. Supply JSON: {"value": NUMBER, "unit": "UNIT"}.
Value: {"value": 50, "unit": "mmHg"}
